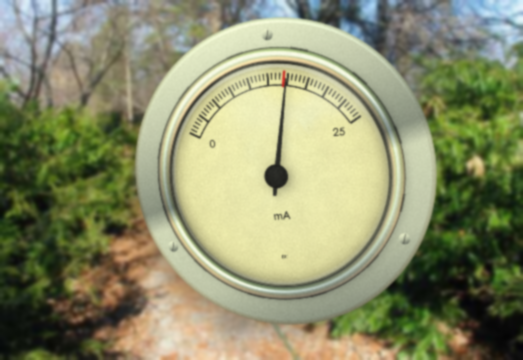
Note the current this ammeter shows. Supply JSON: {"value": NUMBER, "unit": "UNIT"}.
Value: {"value": 15, "unit": "mA"}
